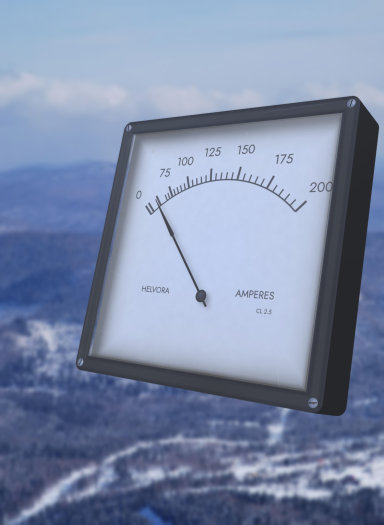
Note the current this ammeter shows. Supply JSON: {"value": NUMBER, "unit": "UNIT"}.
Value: {"value": 50, "unit": "A"}
